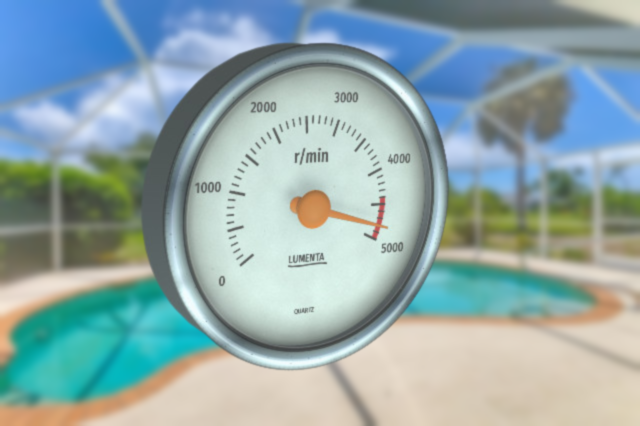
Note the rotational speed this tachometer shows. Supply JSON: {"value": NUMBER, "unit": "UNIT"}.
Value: {"value": 4800, "unit": "rpm"}
